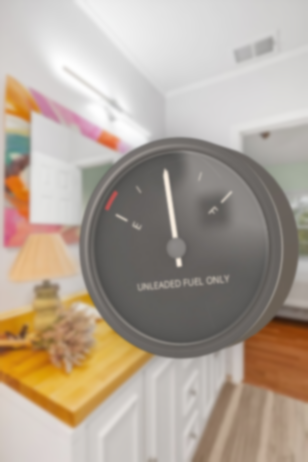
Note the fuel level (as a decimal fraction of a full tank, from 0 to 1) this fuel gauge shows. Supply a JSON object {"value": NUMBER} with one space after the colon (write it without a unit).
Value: {"value": 0.5}
